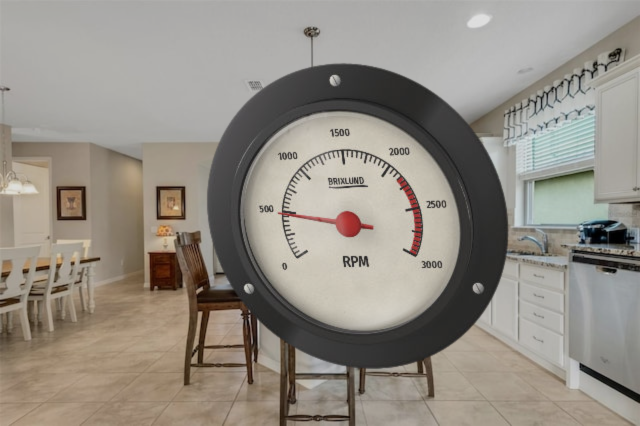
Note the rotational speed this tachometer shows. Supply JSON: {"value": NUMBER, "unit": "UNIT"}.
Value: {"value": 500, "unit": "rpm"}
